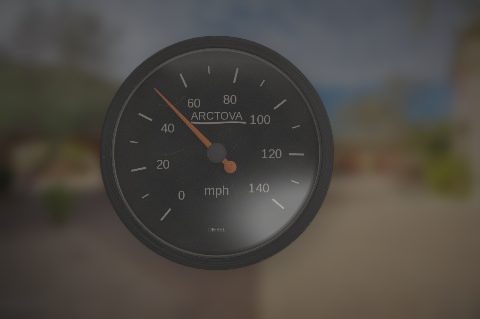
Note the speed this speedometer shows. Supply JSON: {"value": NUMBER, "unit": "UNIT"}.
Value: {"value": 50, "unit": "mph"}
